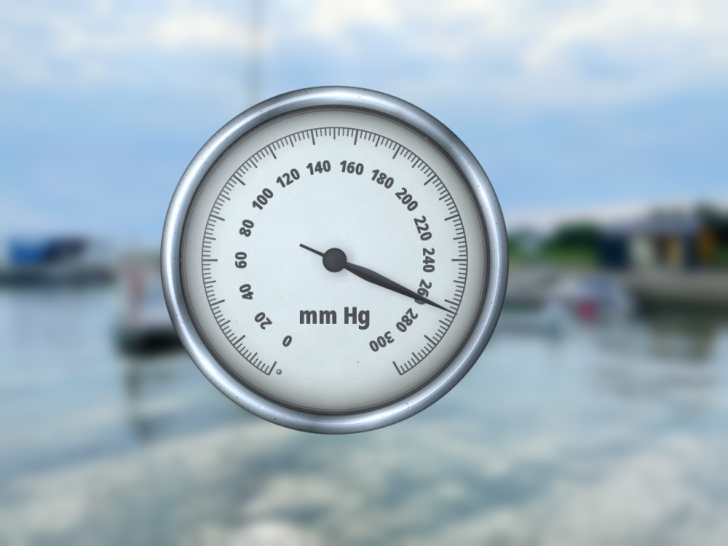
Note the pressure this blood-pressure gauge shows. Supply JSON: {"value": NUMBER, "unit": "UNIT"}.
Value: {"value": 264, "unit": "mmHg"}
